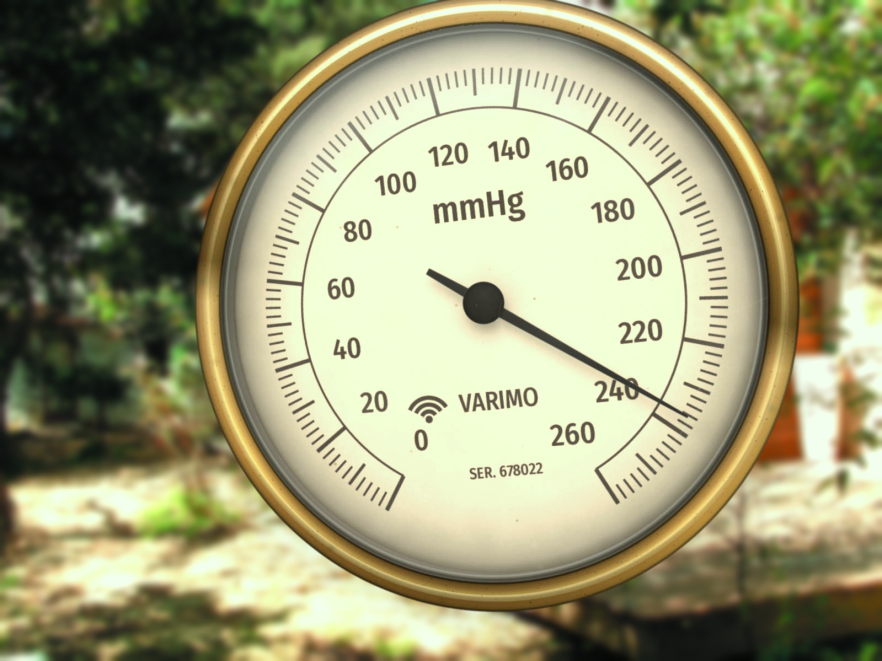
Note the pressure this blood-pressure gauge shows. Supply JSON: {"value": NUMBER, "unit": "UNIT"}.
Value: {"value": 236, "unit": "mmHg"}
